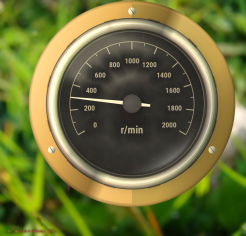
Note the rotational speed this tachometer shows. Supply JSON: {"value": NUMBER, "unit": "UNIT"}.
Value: {"value": 300, "unit": "rpm"}
